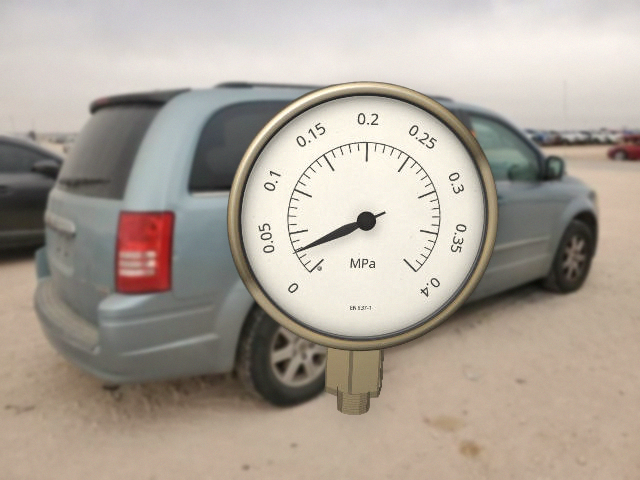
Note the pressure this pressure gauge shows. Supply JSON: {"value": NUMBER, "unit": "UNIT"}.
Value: {"value": 0.03, "unit": "MPa"}
